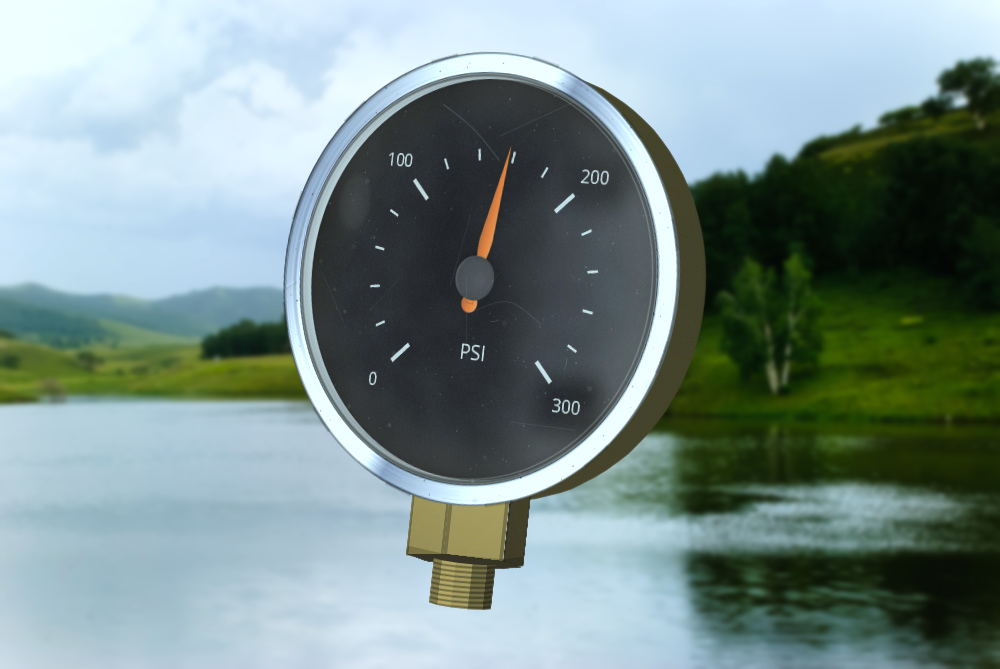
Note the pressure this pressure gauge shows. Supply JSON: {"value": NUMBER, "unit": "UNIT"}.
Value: {"value": 160, "unit": "psi"}
